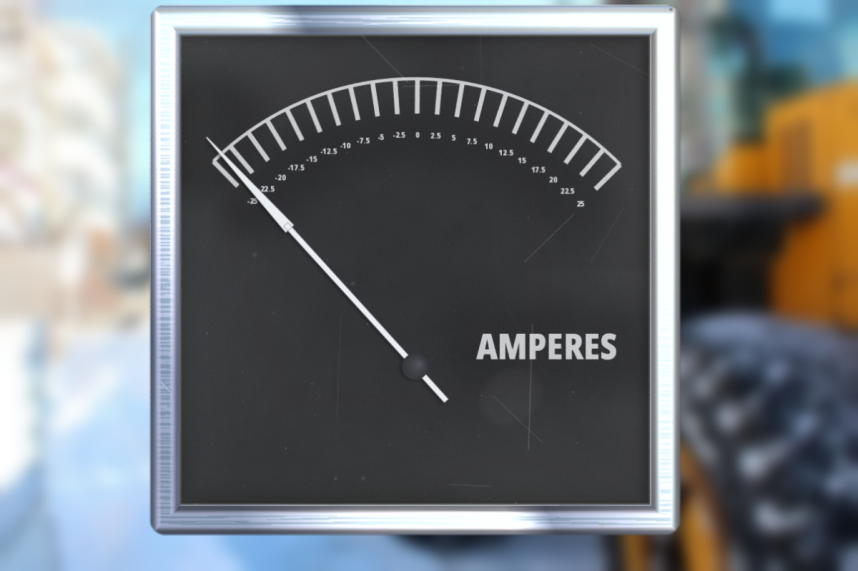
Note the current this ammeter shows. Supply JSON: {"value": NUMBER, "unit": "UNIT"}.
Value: {"value": -23.75, "unit": "A"}
